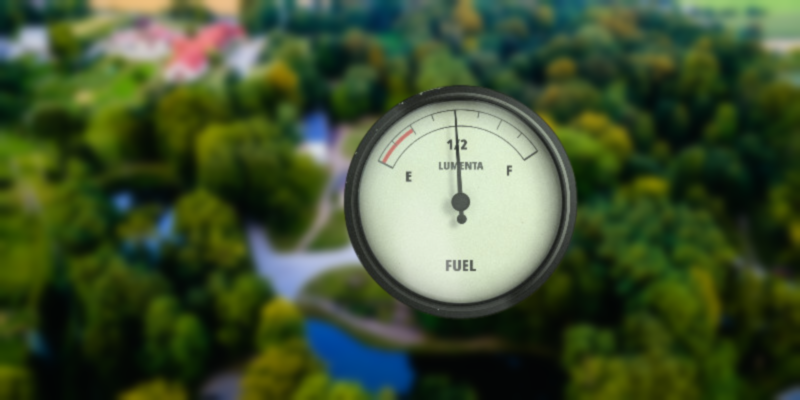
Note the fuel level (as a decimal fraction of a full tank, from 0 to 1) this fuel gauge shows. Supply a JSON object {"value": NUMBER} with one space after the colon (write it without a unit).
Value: {"value": 0.5}
